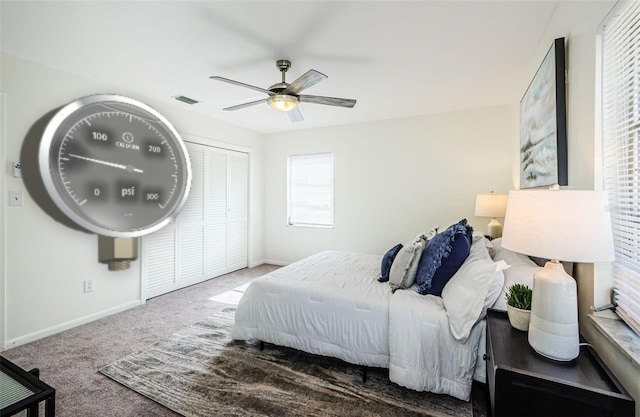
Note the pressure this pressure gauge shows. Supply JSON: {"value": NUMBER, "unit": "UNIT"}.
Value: {"value": 55, "unit": "psi"}
